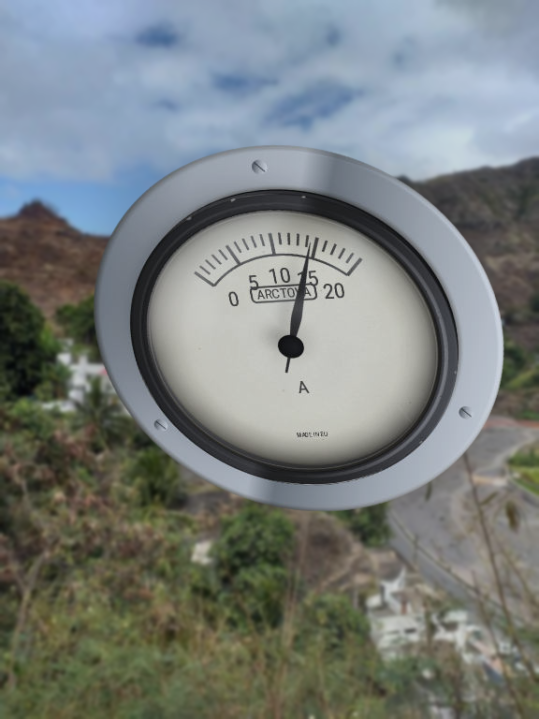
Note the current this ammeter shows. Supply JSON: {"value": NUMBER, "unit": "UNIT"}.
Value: {"value": 14.5, "unit": "A"}
